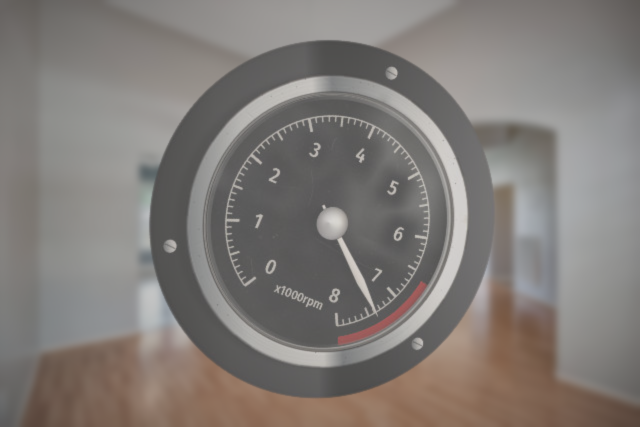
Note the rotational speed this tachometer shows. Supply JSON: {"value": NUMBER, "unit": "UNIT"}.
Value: {"value": 7400, "unit": "rpm"}
